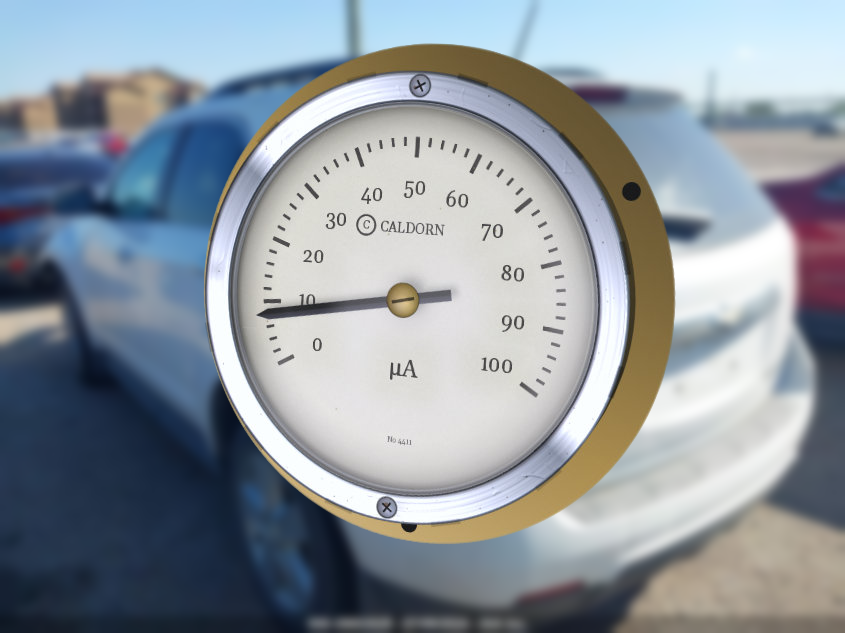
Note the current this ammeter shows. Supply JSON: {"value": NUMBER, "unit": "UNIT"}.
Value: {"value": 8, "unit": "µA"}
